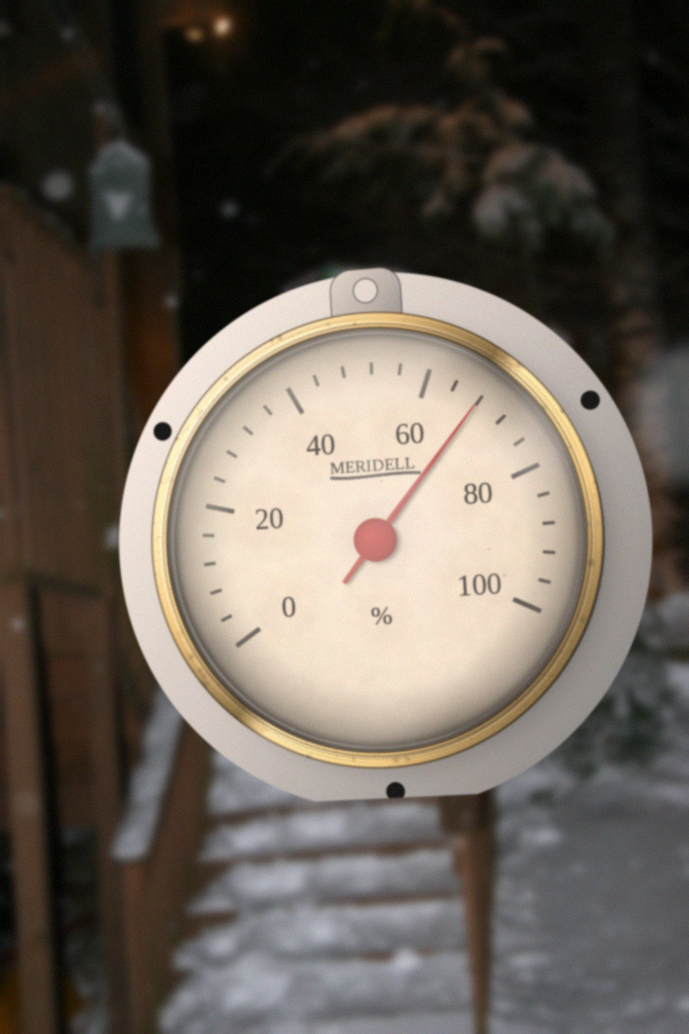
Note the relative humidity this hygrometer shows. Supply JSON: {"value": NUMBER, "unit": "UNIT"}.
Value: {"value": 68, "unit": "%"}
